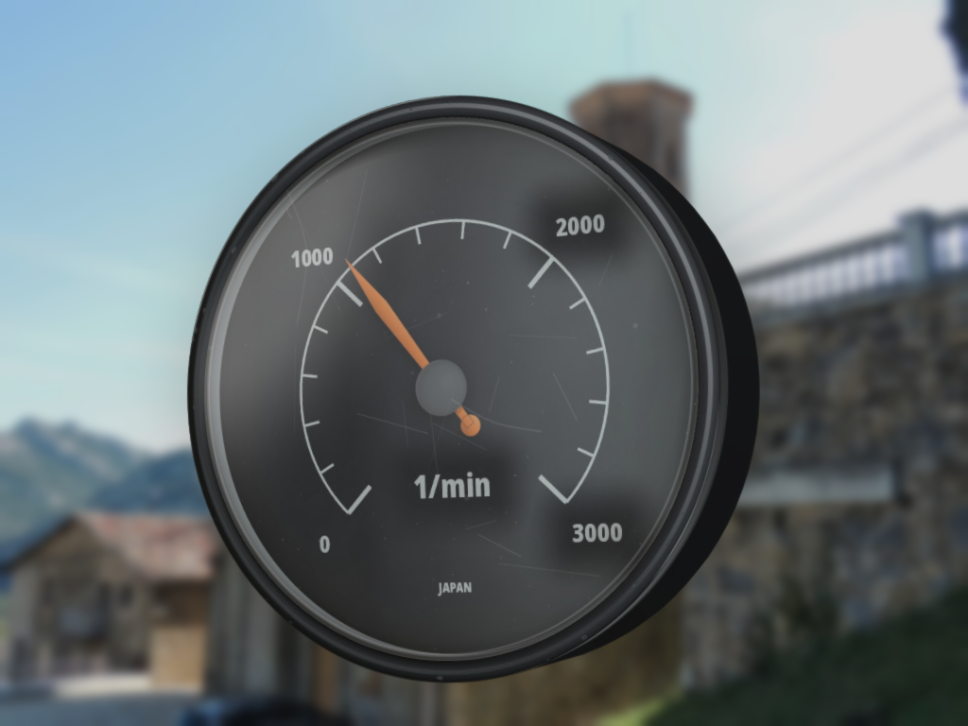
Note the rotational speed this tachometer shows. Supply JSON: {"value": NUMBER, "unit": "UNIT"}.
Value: {"value": 1100, "unit": "rpm"}
